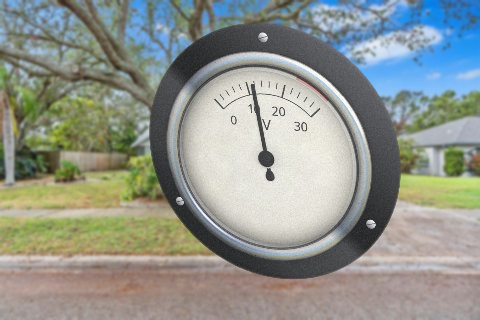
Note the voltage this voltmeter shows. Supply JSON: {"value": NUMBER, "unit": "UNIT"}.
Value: {"value": 12, "unit": "V"}
